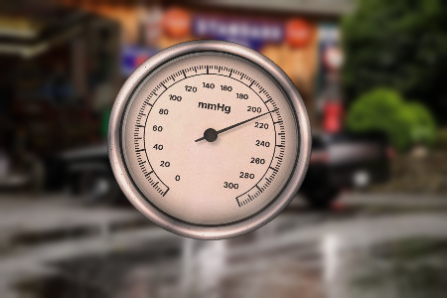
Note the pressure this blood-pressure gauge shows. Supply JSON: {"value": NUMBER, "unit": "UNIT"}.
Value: {"value": 210, "unit": "mmHg"}
